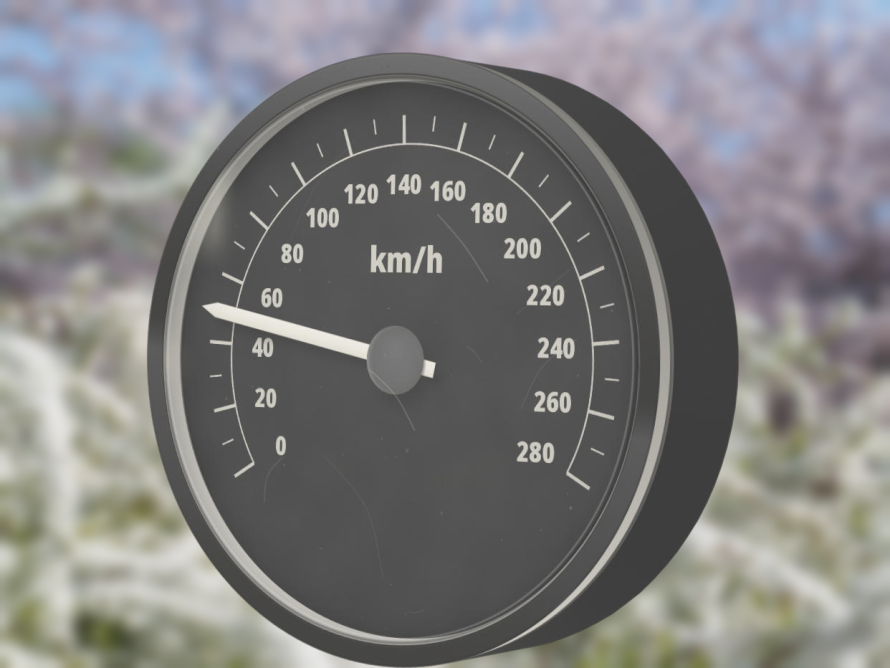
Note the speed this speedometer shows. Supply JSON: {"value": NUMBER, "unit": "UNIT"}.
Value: {"value": 50, "unit": "km/h"}
